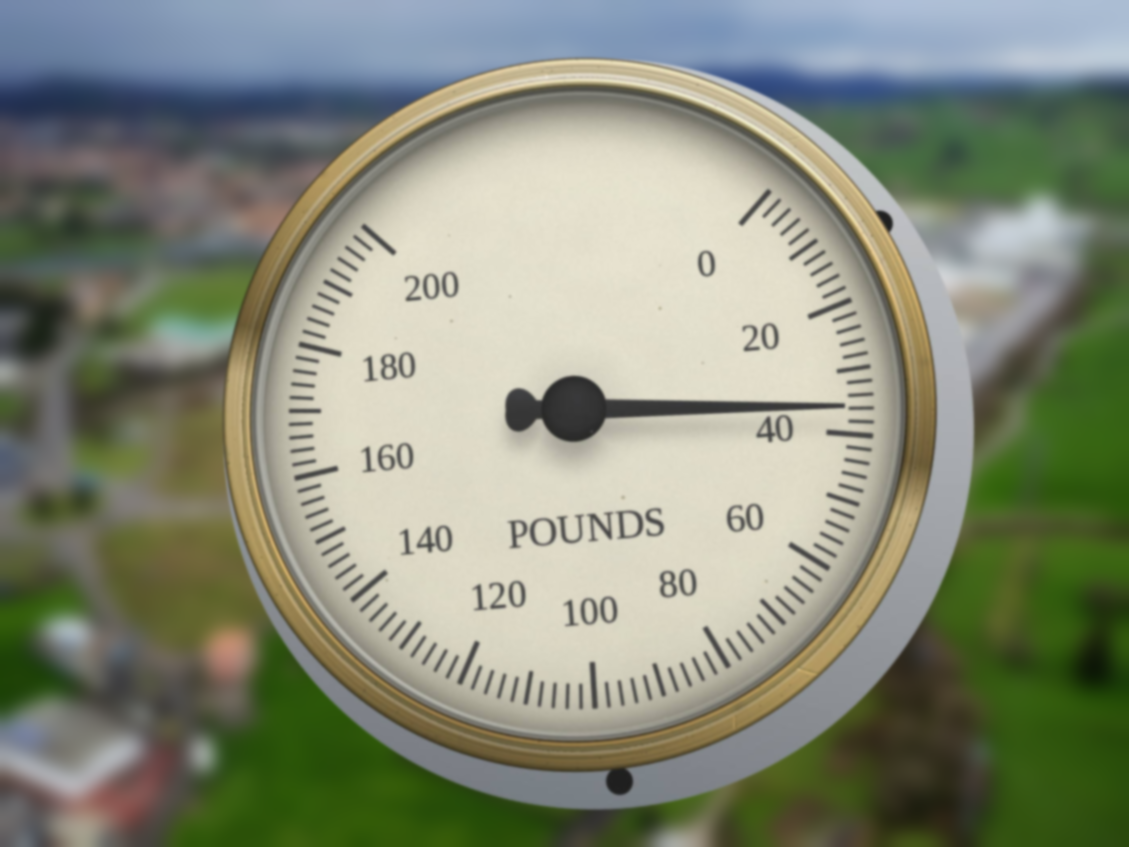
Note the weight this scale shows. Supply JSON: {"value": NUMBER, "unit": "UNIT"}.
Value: {"value": 36, "unit": "lb"}
